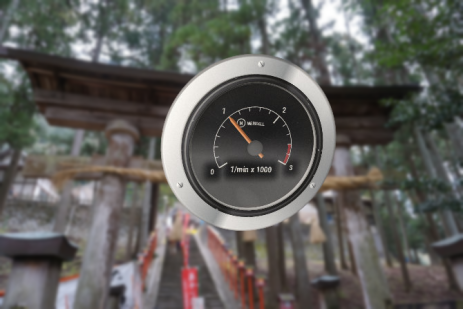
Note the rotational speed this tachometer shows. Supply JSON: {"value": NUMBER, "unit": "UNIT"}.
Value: {"value": 1000, "unit": "rpm"}
